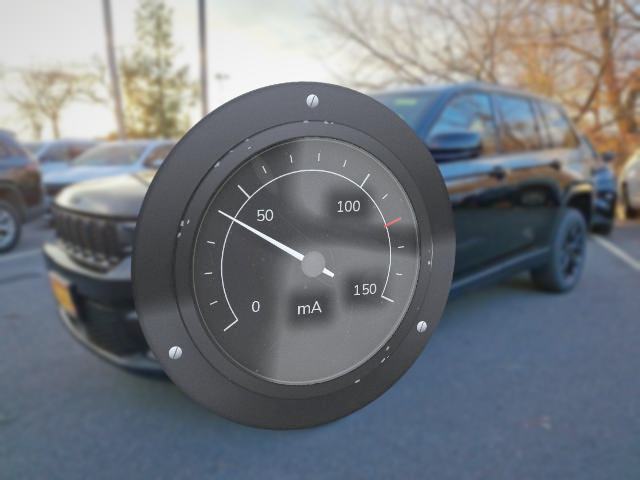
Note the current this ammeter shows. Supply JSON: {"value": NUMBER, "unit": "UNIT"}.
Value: {"value": 40, "unit": "mA"}
